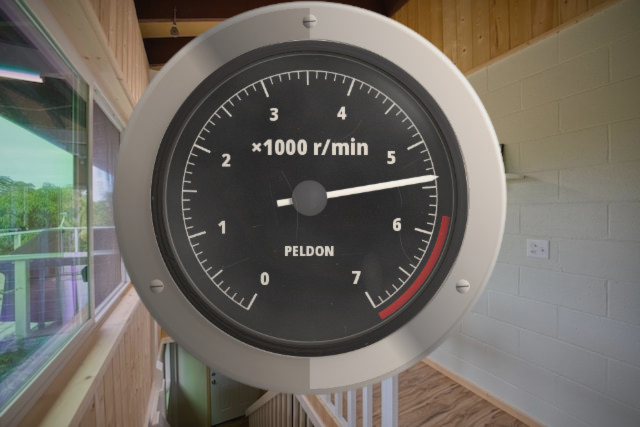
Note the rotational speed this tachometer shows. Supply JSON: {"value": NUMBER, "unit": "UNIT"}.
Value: {"value": 5400, "unit": "rpm"}
